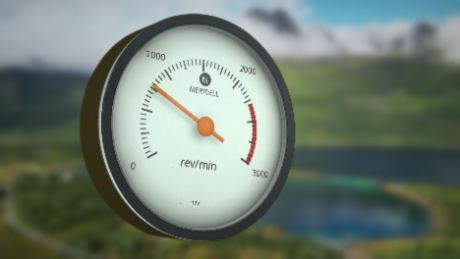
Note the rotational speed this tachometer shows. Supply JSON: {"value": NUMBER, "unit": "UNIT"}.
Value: {"value": 750, "unit": "rpm"}
